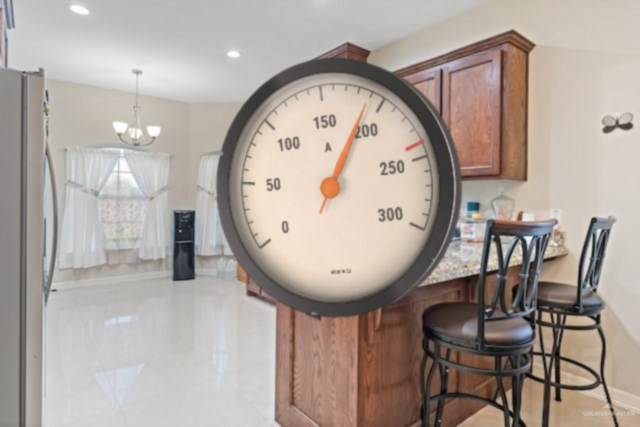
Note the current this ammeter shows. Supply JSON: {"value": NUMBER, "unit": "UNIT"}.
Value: {"value": 190, "unit": "A"}
